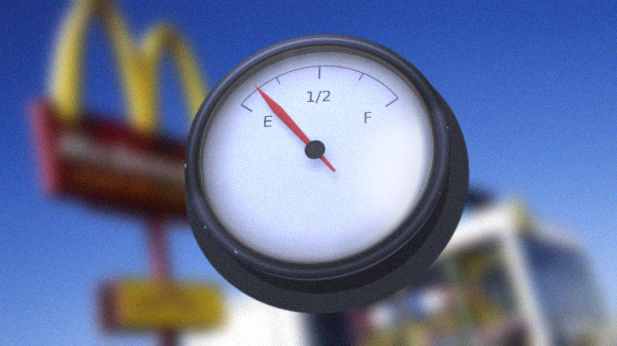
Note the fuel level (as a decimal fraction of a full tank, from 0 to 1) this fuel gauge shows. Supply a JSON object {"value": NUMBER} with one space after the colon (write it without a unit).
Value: {"value": 0.125}
